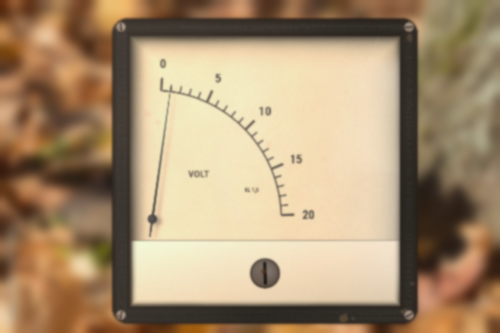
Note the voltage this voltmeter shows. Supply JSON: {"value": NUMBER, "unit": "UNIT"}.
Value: {"value": 1, "unit": "V"}
